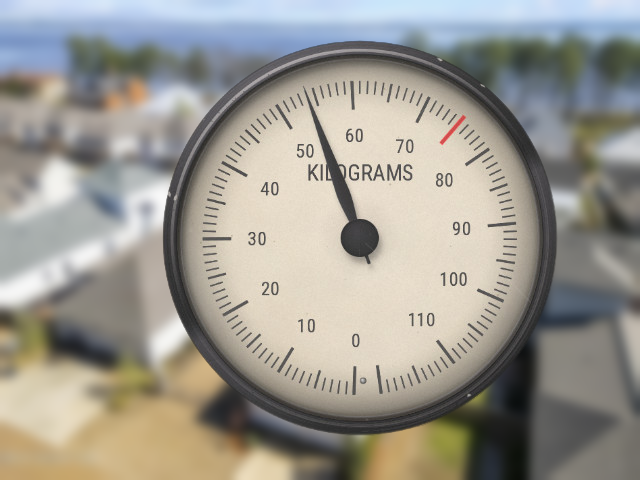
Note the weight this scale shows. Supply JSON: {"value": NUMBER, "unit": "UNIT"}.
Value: {"value": 54, "unit": "kg"}
